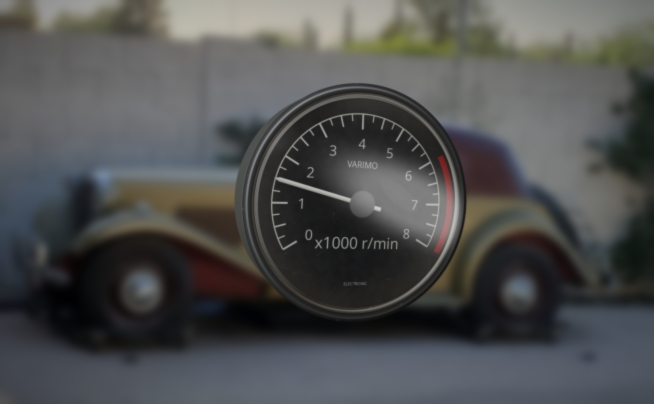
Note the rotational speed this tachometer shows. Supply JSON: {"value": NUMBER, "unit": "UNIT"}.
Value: {"value": 1500, "unit": "rpm"}
